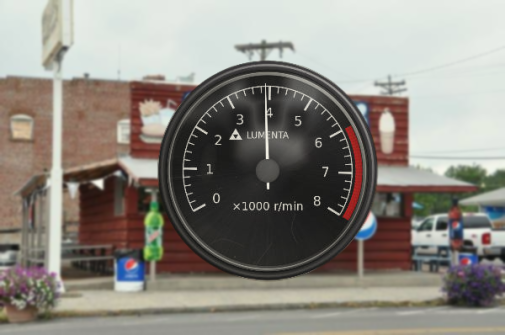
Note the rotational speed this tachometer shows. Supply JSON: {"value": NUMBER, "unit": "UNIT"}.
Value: {"value": 3900, "unit": "rpm"}
